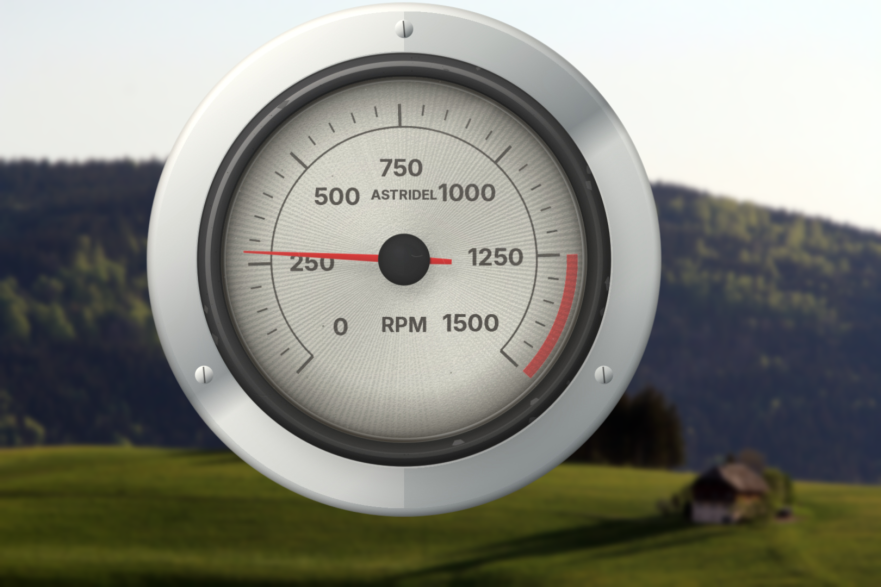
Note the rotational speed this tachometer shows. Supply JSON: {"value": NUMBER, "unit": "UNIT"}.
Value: {"value": 275, "unit": "rpm"}
